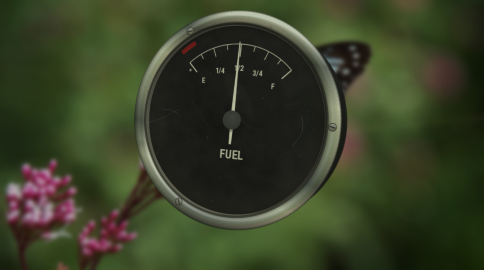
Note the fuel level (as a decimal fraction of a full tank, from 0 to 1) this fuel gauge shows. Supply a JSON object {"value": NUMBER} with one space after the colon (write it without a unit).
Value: {"value": 0.5}
